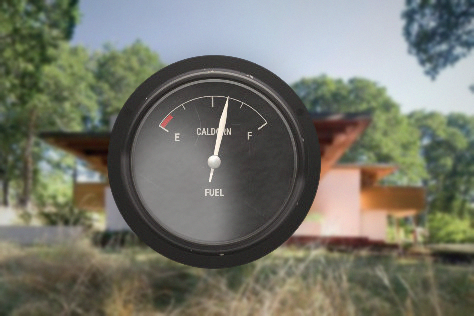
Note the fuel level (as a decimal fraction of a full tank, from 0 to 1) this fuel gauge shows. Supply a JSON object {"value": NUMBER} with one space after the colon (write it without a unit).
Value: {"value": 0.625}
